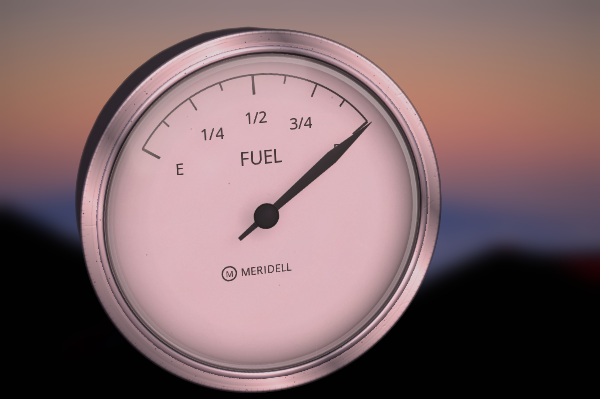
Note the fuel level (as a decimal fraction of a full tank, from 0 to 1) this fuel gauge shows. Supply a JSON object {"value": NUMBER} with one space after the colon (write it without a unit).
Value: {"value": 1}
